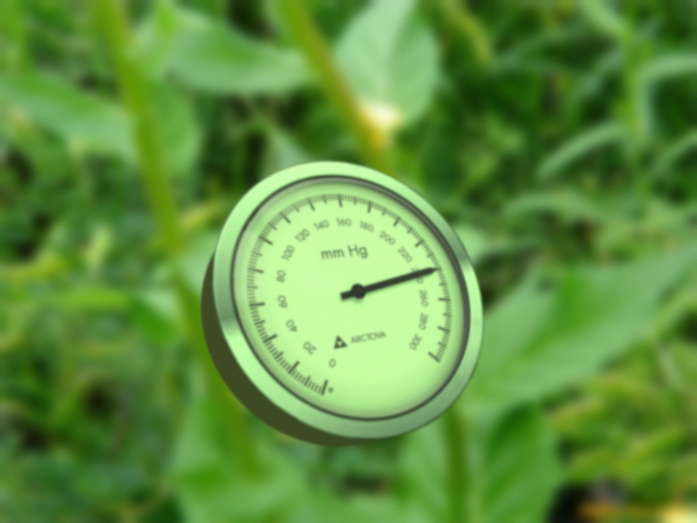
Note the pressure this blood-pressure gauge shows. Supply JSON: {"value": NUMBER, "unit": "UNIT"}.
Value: {"value": 240, "unit": "mmHg"}
